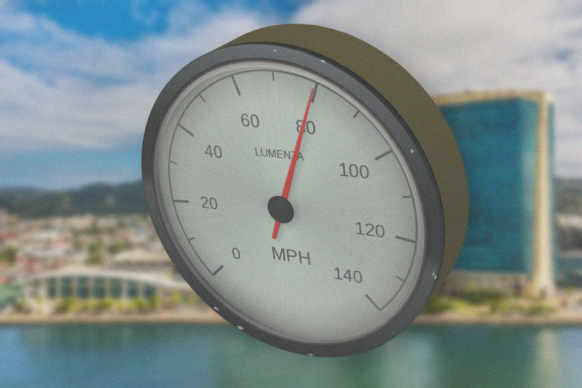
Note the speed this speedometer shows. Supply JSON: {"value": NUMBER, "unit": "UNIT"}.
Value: {"value": 80, "unit": "mph"}
